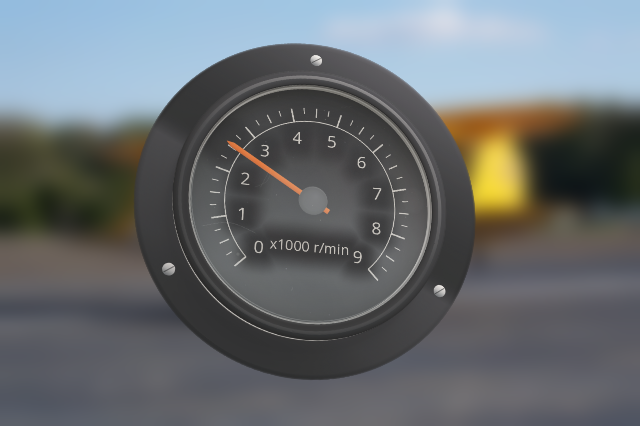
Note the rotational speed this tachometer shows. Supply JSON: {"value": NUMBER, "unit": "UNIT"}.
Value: {"value": 2500, "unit": "rpm"}
